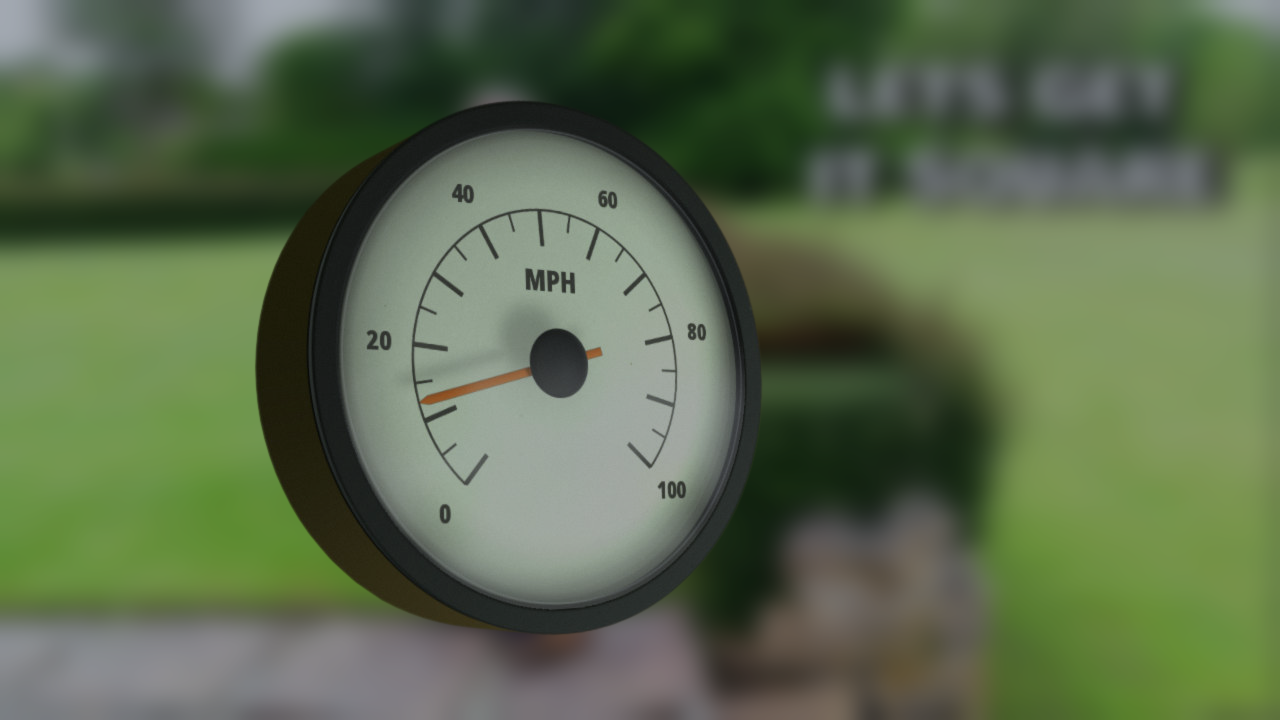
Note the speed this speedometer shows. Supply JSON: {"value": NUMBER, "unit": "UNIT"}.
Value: {"value": 12.5, "unit": "mph"}
